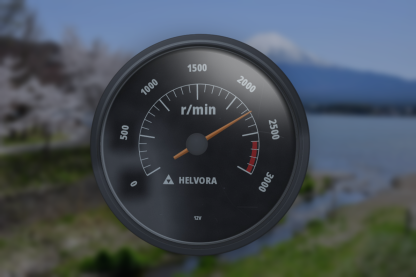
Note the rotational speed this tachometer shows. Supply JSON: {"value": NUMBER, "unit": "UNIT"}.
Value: {"value": 2250, "unit": "rpm"}
